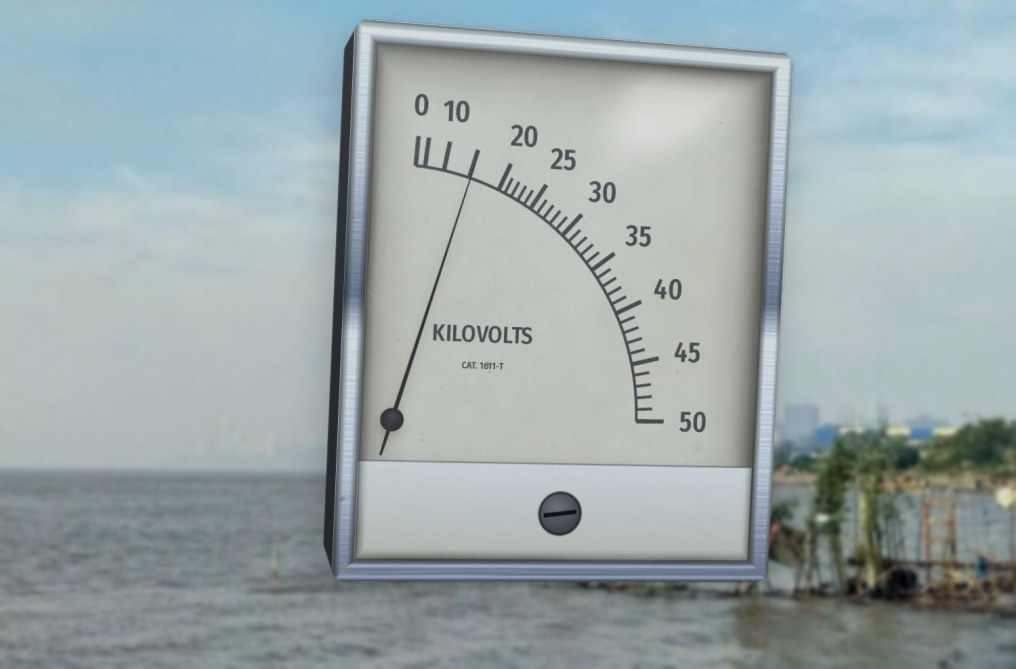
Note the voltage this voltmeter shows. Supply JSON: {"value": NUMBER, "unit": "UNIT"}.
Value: {"value": 15, "unit": "kV"}
